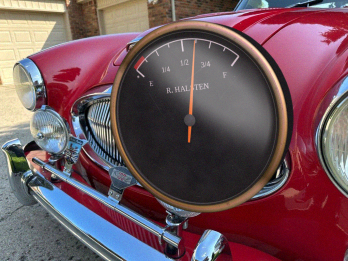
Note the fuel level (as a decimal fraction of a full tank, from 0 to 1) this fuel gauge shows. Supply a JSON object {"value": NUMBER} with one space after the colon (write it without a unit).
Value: {"value": 0.625}
